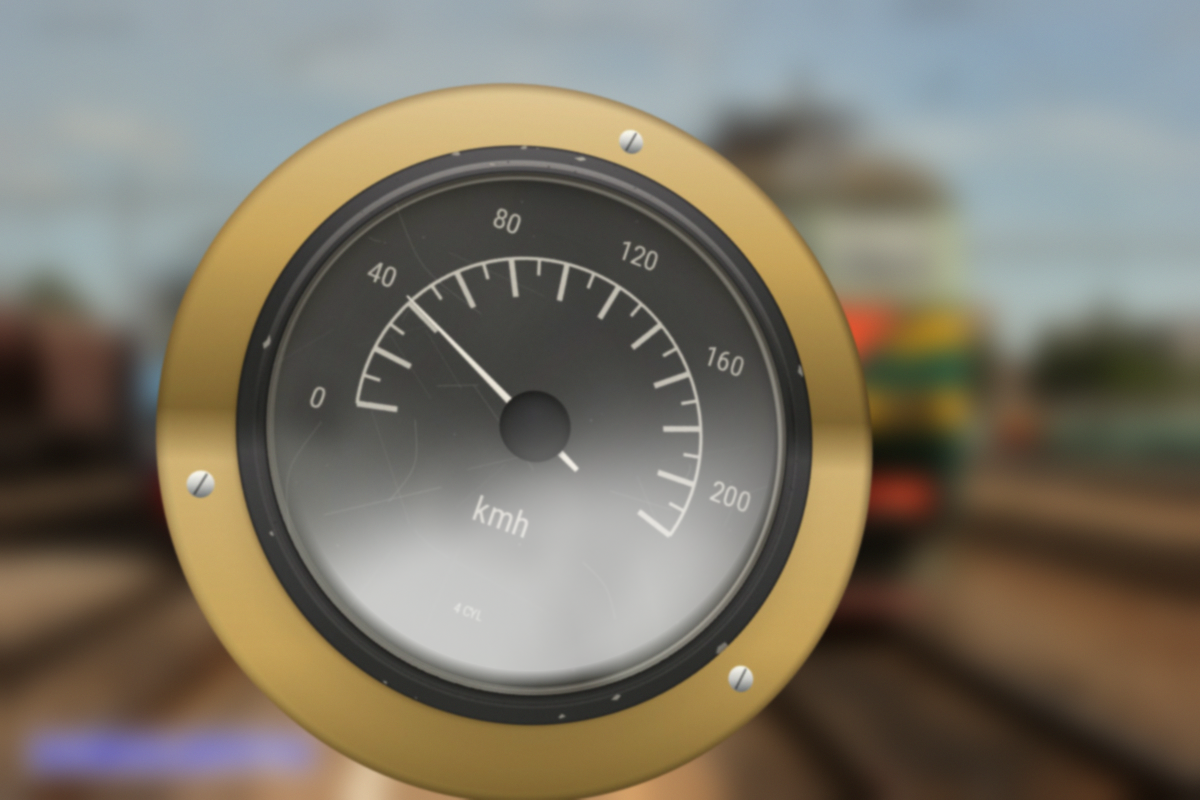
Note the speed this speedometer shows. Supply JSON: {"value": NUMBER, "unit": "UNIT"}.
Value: {"value": 40, "unit": "km/h"}
